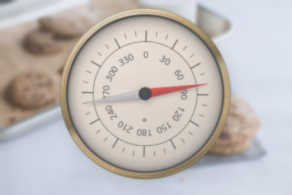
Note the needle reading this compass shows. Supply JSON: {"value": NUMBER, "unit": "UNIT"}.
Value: {"value": 80, "unit": "°"}
